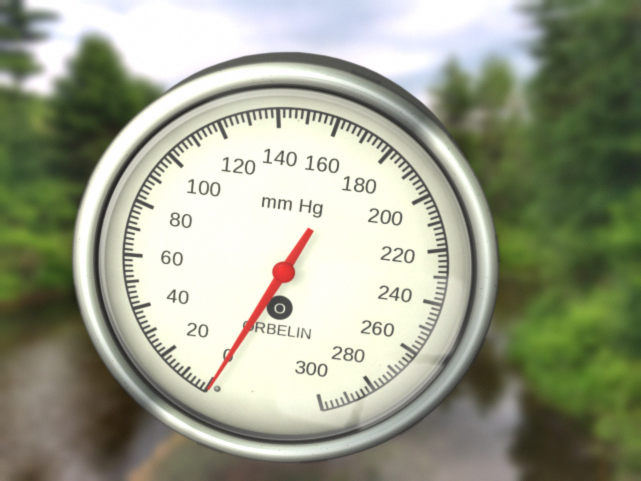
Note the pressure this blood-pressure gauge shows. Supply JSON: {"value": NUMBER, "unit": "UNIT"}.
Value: {"value": 0, "unit": "mmHg"}
